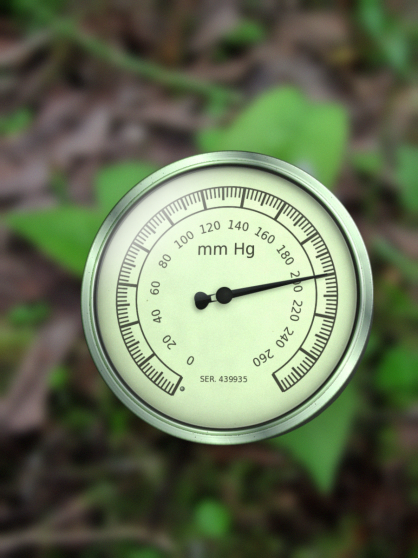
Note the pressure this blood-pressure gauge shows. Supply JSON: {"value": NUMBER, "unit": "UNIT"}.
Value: {"value": 200, "unit": "mmHg"}
